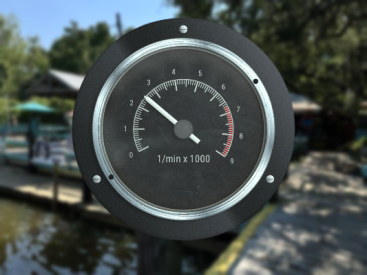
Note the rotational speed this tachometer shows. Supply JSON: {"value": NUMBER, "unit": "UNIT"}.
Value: {"value": 2500, "unit": "rpm"}
